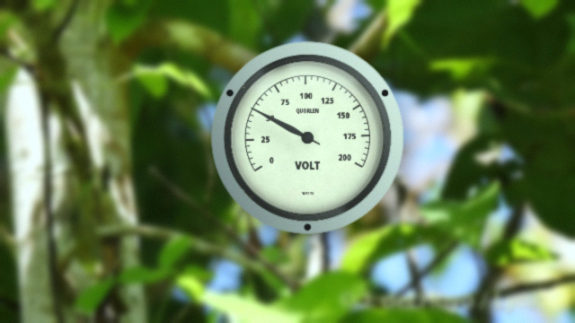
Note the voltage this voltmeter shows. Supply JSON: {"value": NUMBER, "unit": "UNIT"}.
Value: {"value": 50, "unit": "V"}
